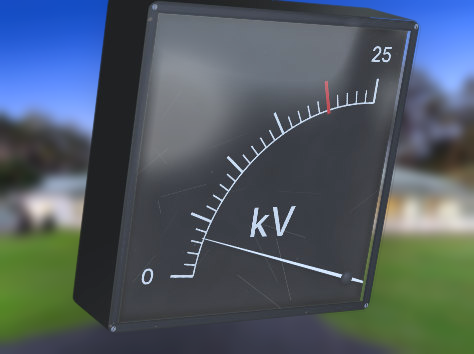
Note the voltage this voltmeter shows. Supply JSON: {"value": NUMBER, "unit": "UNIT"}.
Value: {"value": 3.5, "unit": "kV"}
